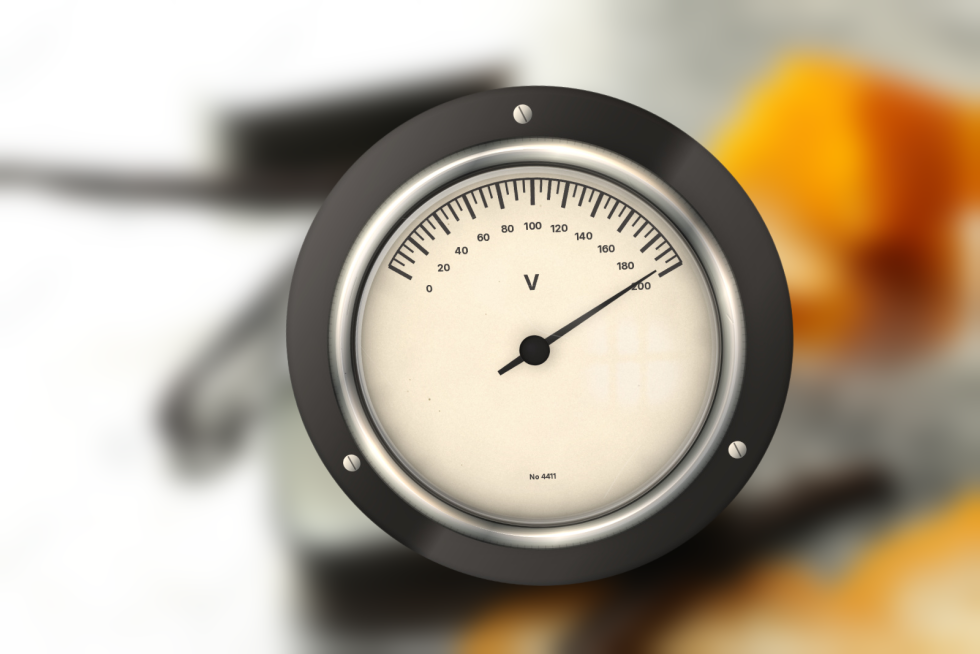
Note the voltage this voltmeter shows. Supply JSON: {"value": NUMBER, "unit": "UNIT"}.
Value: {"value": 195, "unit": "V"}
